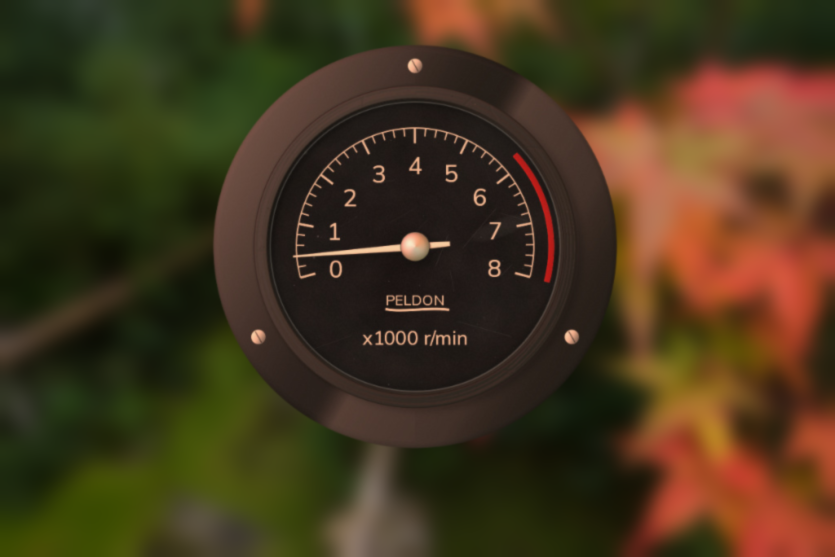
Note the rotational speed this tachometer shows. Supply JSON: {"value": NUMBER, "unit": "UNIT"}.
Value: {"value": 400, "unit": "rpm"}
